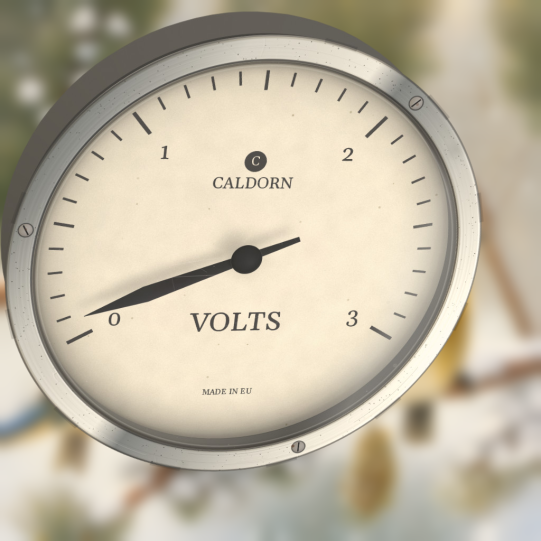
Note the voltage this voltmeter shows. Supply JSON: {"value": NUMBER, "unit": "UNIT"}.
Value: {"value": 0.1, "unit": "V"}
